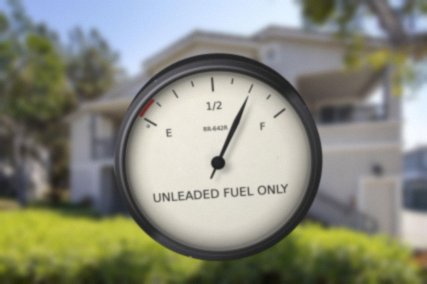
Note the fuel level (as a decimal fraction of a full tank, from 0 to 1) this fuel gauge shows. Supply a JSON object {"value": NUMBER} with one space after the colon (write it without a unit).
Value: {"value": 0.75}
